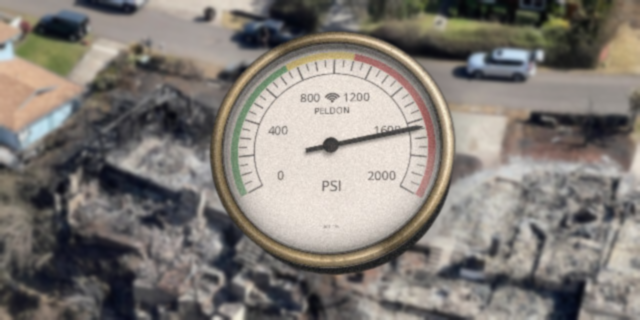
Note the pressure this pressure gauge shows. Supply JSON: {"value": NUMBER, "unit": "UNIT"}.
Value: {"value": 1650, "unit": "psi"}
